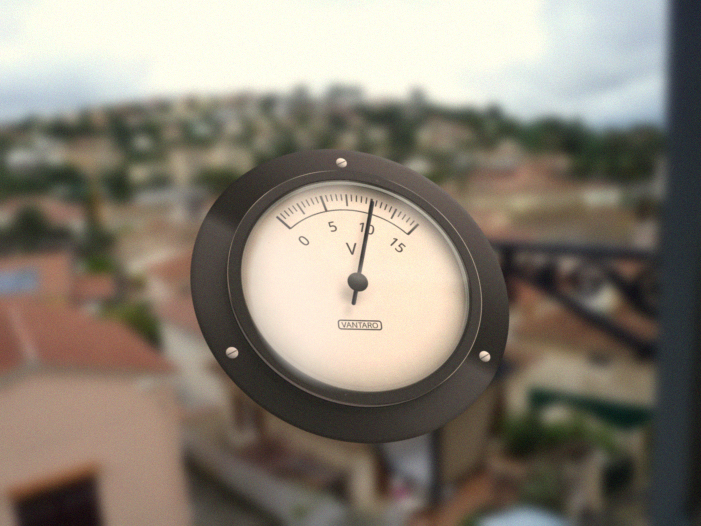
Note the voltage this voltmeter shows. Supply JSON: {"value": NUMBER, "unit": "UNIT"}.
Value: {"value": 10, "unit": "V"}
